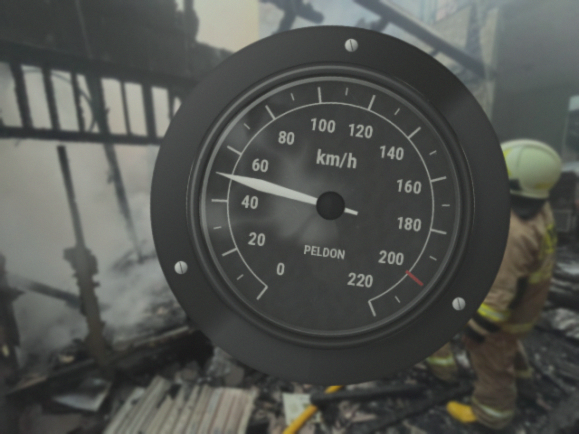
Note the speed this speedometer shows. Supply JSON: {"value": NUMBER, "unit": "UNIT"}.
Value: {"value": 50, "unit": "km/h"}
